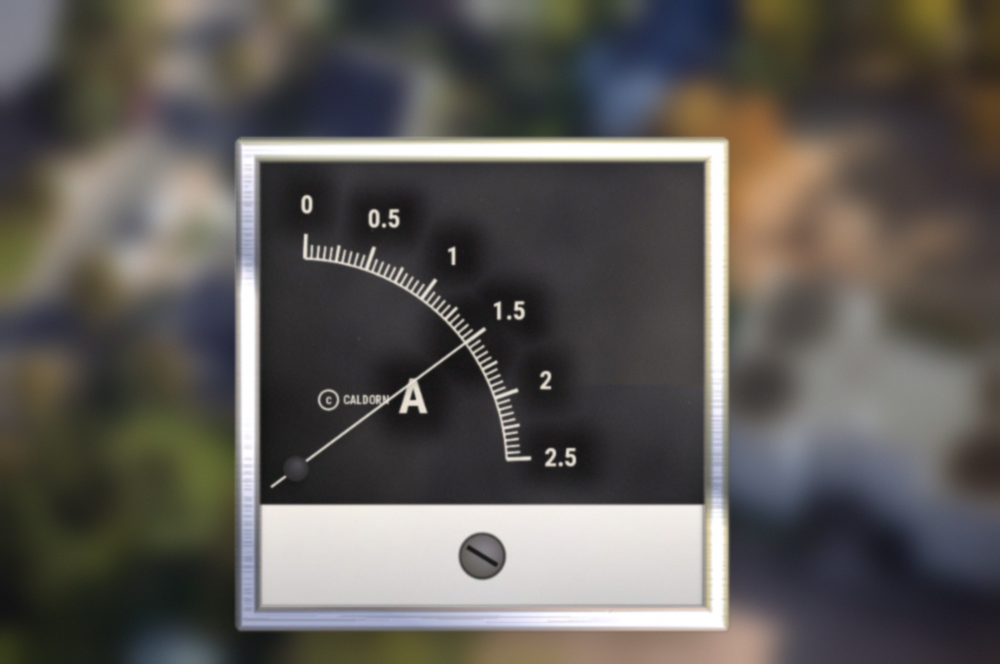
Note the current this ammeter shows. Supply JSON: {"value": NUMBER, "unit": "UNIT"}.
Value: {"value": 1.5, "unit": "A"}
